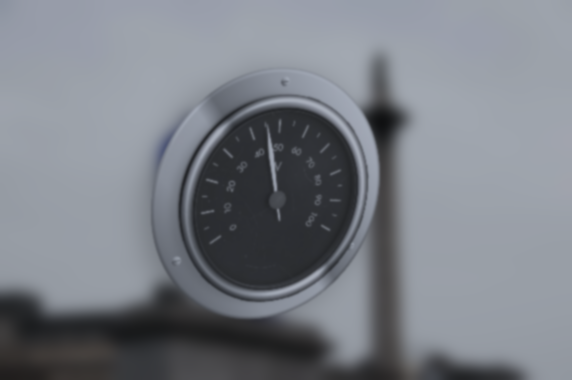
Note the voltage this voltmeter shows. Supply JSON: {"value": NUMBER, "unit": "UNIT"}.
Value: {"value": 45, "unit": "V"}
